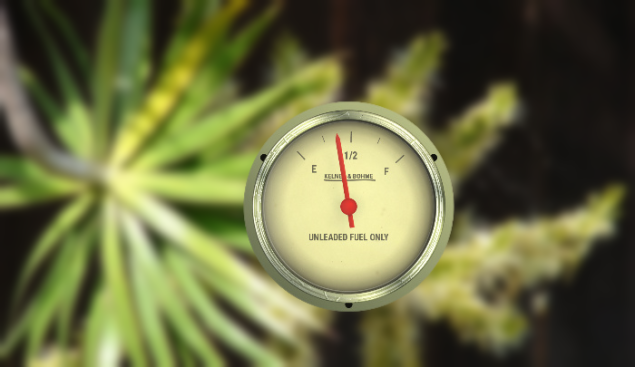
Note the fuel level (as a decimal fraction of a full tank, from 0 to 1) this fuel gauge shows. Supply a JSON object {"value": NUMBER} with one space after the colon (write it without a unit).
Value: {"value": 0.375}
